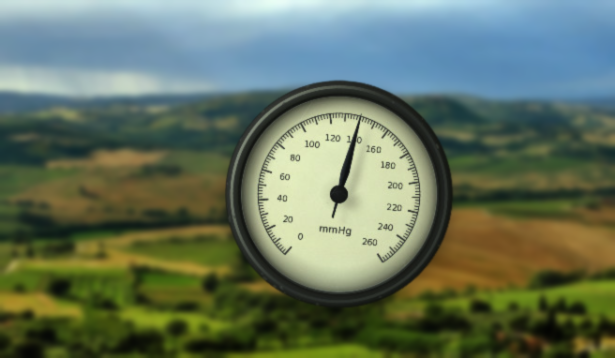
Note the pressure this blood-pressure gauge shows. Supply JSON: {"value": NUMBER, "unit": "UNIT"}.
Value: {"value": 140, "unit": "mmHg"}
